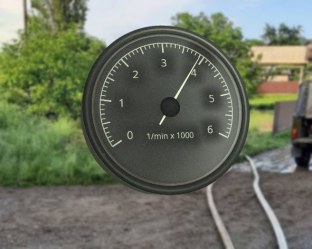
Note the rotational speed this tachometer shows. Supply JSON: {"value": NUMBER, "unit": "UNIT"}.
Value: {"value": 3900, "unit": "rpm"}
